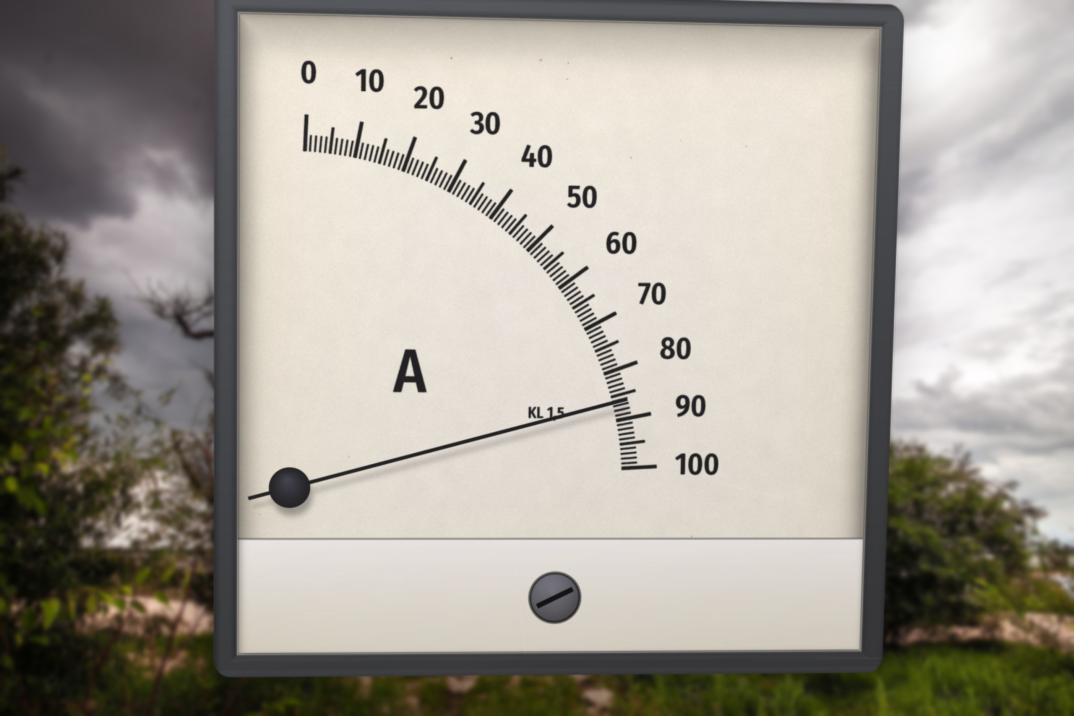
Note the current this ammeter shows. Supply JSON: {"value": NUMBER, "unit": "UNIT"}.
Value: {"value": 86, "unit": "A"}
